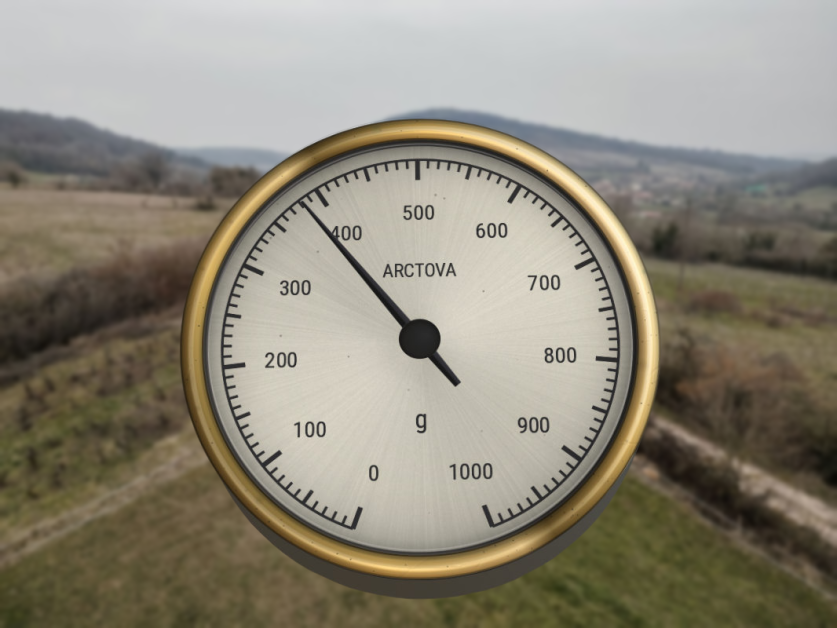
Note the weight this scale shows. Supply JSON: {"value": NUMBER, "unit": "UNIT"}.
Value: {"value": 380, "unit": "g"}
